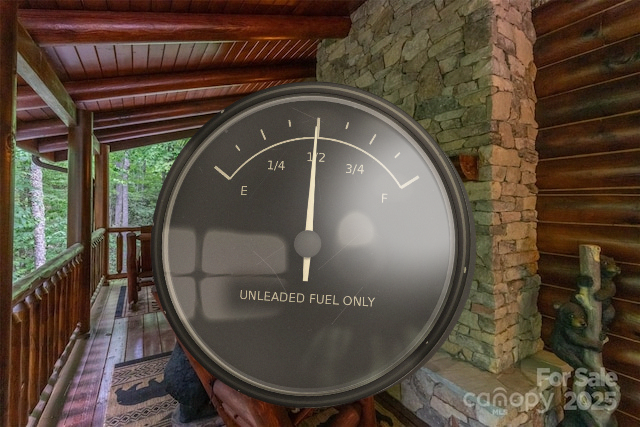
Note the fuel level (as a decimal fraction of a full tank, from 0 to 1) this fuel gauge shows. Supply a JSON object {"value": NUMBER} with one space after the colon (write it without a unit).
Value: {"value": 0.5}
